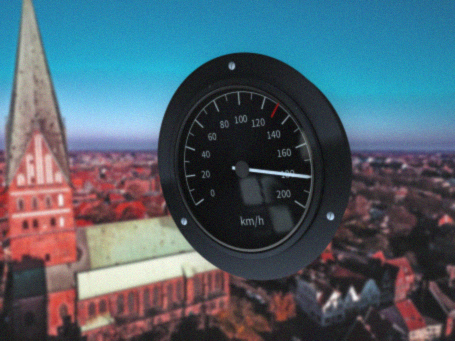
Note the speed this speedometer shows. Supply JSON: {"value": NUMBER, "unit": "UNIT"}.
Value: {"value": 180, "unit": "km/h"}
